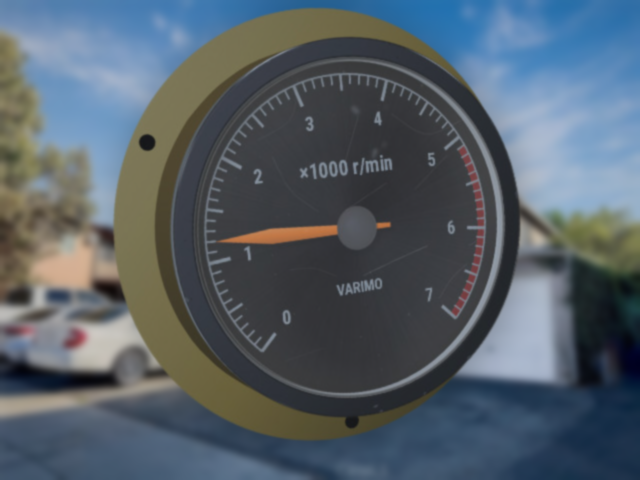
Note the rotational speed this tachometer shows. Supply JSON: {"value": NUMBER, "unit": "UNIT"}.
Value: {"value": 1200, "unit": "rpm"}
